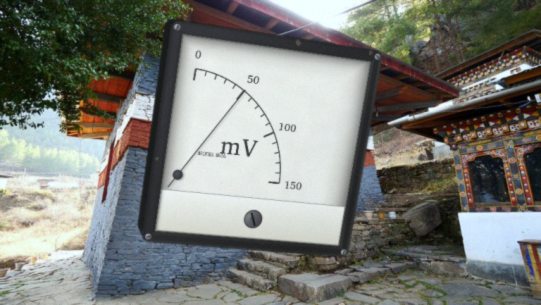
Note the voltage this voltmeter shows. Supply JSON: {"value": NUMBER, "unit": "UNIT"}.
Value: {"value": 50, "unit": "mV"}
